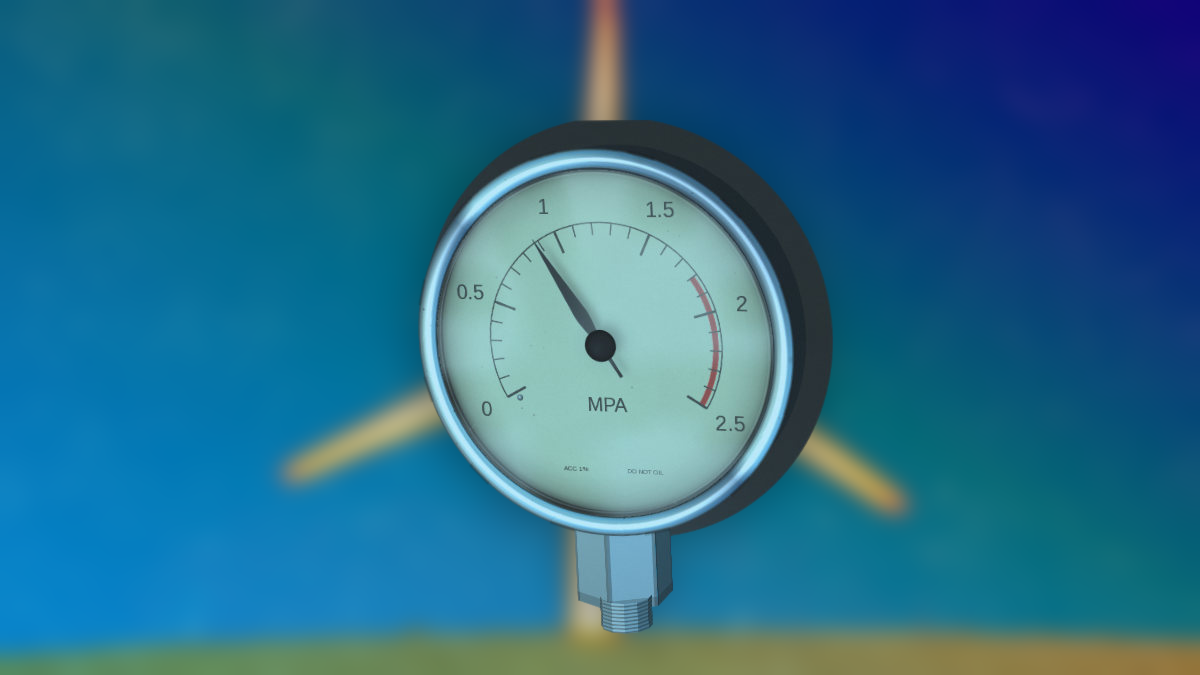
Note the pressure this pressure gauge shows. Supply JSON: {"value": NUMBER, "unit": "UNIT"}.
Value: {"value": 0.9, "unit": "MPa"}
